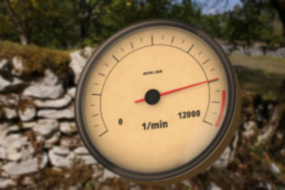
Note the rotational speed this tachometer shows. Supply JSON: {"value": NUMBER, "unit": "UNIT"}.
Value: {"value": 10000, "unit": "rpm"}
